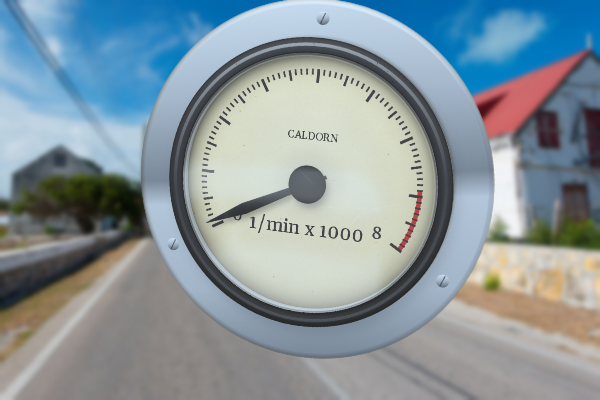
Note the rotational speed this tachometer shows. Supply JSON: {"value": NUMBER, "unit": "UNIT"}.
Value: {"value": 100, "unit": "rpm"}
